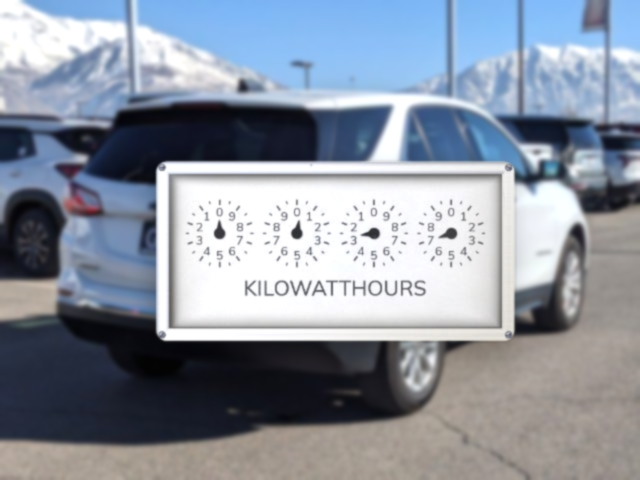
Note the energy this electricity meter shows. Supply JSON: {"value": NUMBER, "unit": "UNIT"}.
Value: {"value": 27, "unit": "kWh"}
